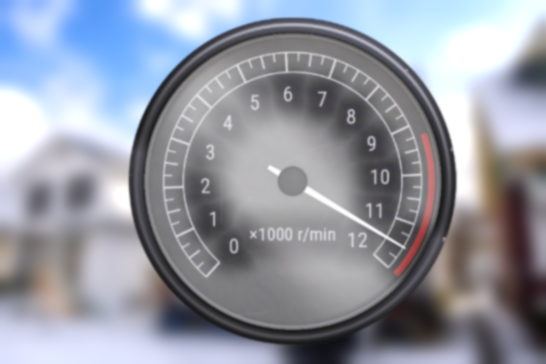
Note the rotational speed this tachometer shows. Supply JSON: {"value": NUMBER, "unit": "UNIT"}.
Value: {"value": 11500, "unit": "rpm"}
